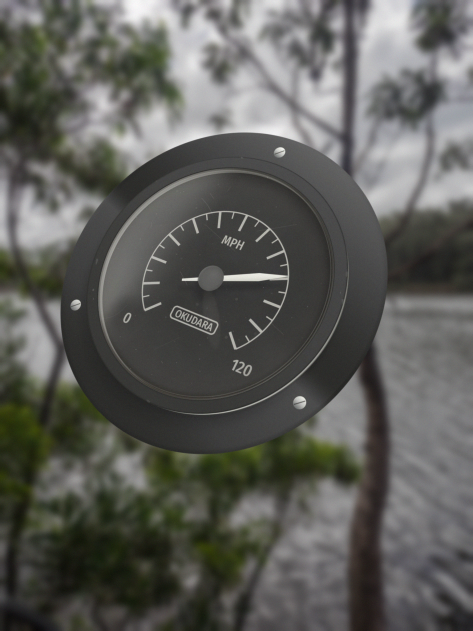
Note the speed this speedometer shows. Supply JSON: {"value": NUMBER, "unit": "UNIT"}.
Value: {"value": 90, "unit": "mph"}
